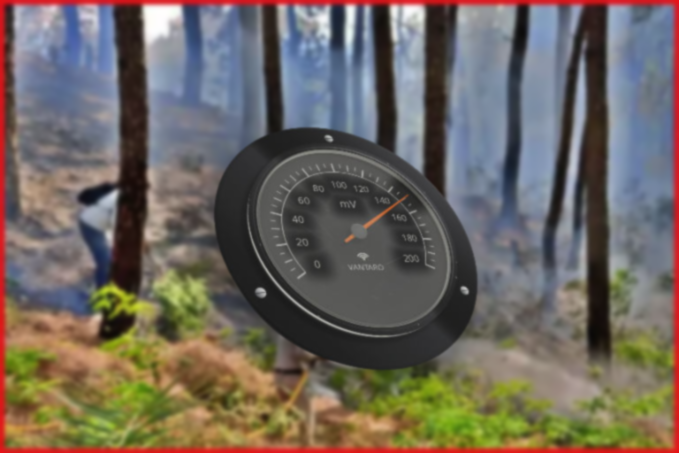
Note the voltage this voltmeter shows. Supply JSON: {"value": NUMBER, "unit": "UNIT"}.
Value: {"value": 150, "unit": "mV"}
